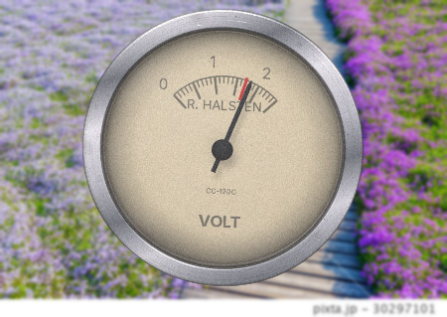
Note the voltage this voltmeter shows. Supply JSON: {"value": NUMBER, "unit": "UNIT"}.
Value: {"value": 1.8, "unit": "V"}
